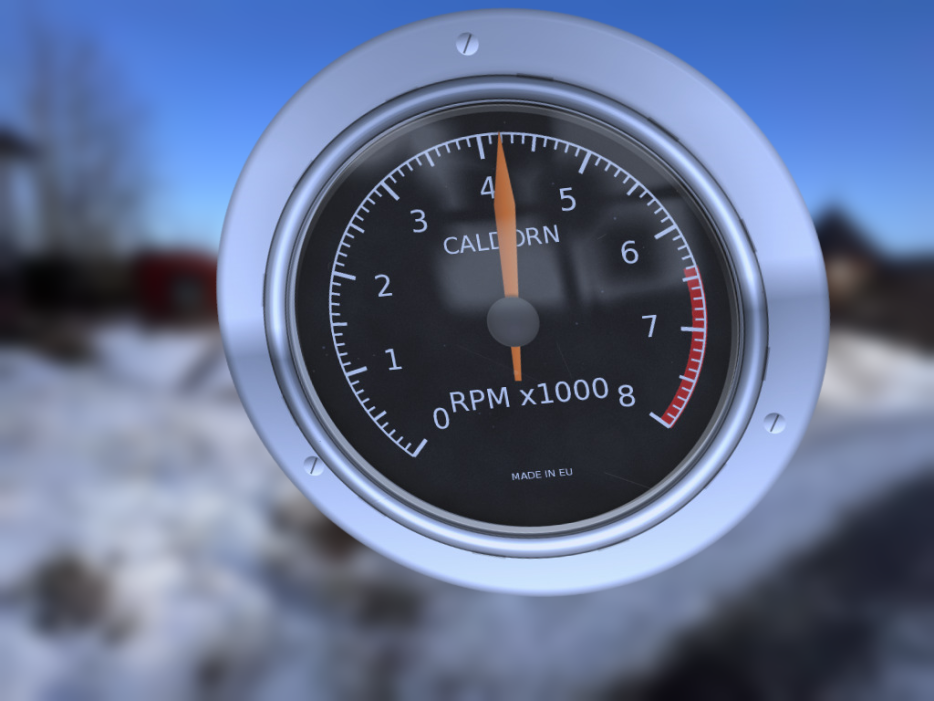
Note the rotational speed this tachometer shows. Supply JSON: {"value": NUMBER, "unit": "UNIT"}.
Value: {"value": 4200, "unit": "rpm"}
